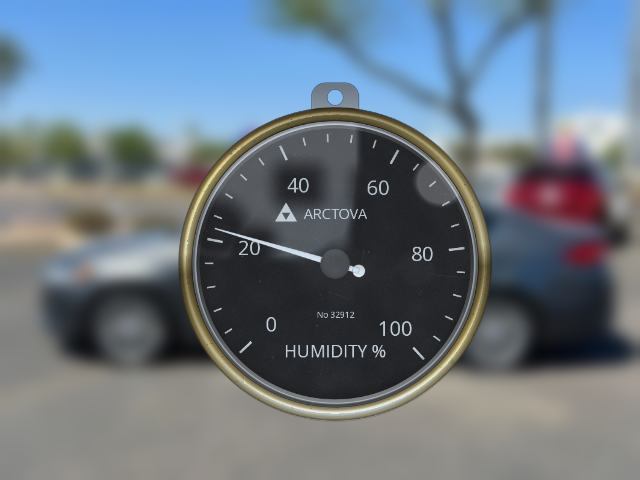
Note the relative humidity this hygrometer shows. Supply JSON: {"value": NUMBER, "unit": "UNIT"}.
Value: {"value": 22, "unit": "%"}
